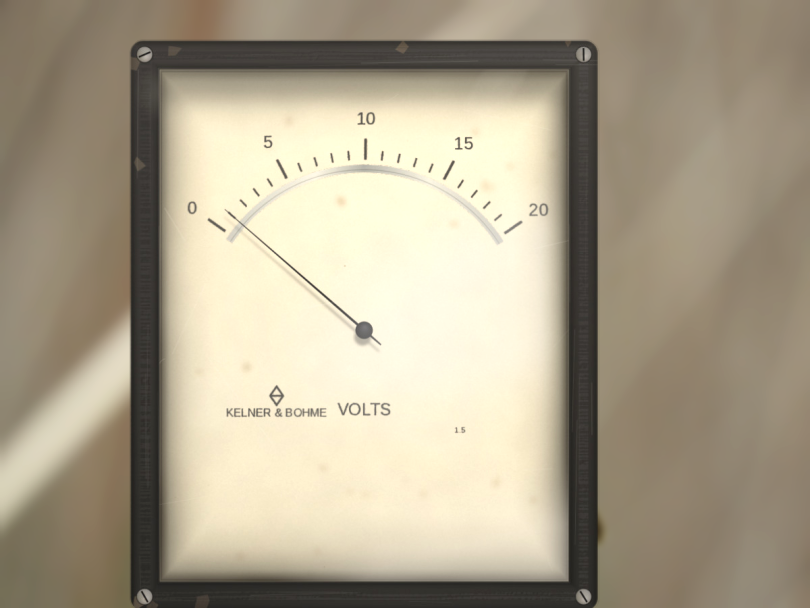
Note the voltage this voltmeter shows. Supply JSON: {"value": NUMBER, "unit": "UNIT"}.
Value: {"value": 1, "unit": "V"}
